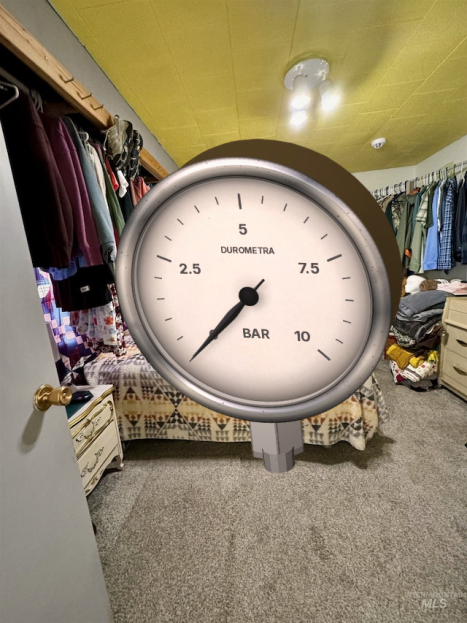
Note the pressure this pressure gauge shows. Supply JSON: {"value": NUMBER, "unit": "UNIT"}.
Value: {"value": 0, "unit": "bar"}
